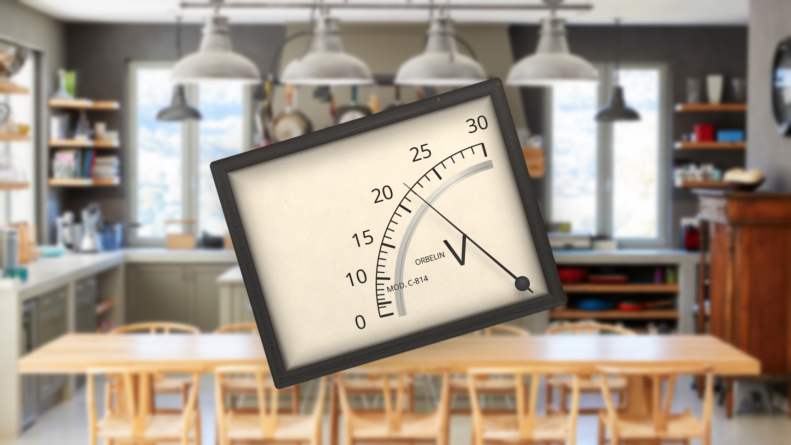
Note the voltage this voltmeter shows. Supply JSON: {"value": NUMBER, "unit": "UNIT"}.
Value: {"value": 22, "unit": "V"}
